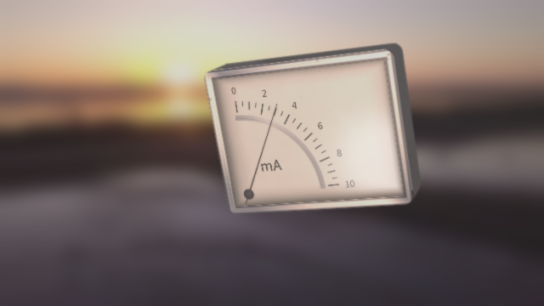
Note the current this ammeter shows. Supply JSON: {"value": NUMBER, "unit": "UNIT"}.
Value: {"value": 3, "unit": "mA"}
